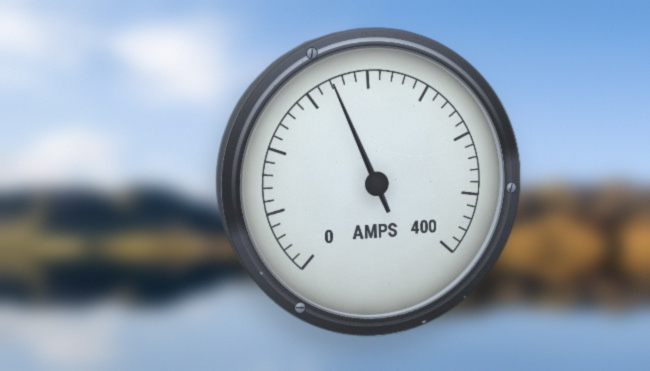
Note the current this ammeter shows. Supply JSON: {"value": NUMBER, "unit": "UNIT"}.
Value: {"value": 170, "unit": "A"}
